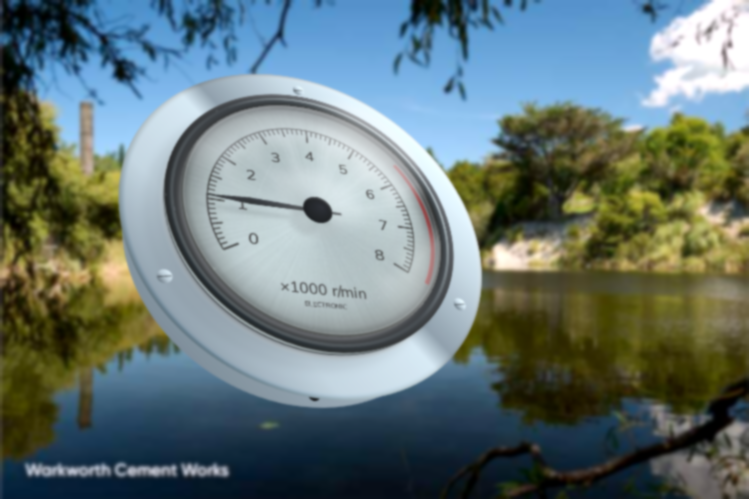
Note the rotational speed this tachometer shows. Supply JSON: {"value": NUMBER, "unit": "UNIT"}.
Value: {"value": 1000, "unit": "rpm"}
